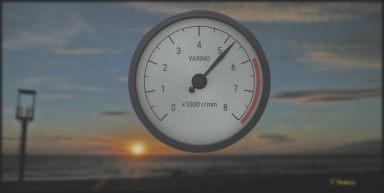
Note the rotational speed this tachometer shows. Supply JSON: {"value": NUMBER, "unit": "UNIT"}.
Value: {"value": 5250, "unit": "rpm"}
